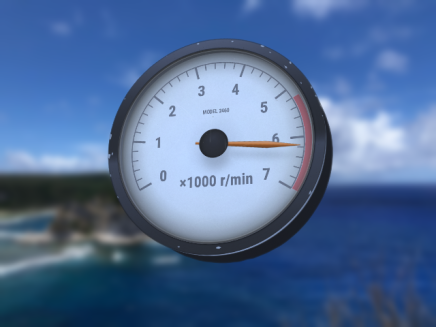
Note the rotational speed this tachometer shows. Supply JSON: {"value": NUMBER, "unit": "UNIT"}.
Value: {"value": 6200, "unit": "rpm"}
